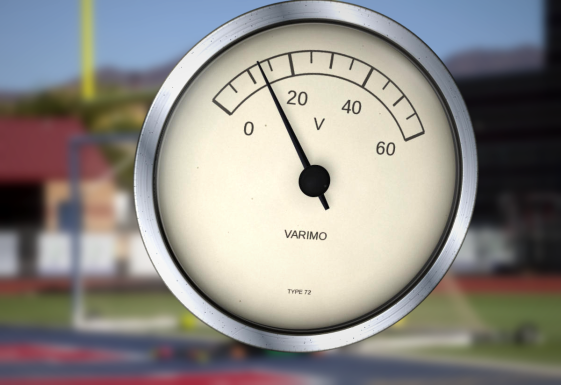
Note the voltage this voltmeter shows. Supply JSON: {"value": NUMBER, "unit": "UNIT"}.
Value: {"value": 12.5, "unit": "V"}
